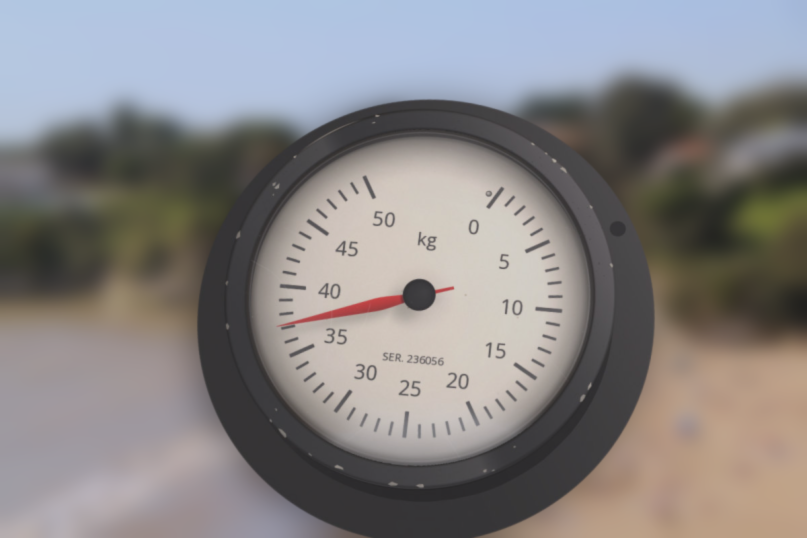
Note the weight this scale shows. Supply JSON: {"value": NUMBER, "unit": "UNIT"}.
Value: {"value": 37, "unit": "kg"}
